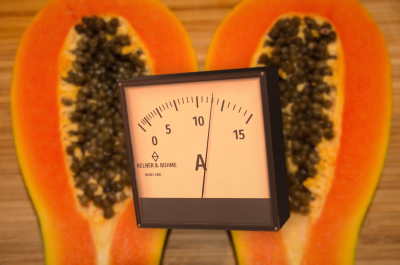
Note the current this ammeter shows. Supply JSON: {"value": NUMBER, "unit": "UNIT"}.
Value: {"value": 11.5, "unit": "A"}
